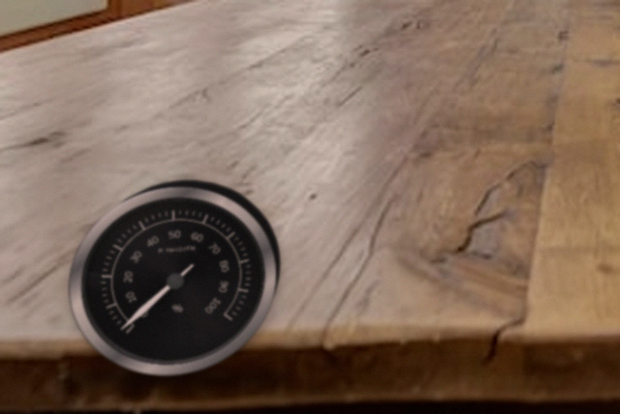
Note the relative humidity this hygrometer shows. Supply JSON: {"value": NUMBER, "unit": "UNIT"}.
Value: {"value": 2, "unit": "%"}
